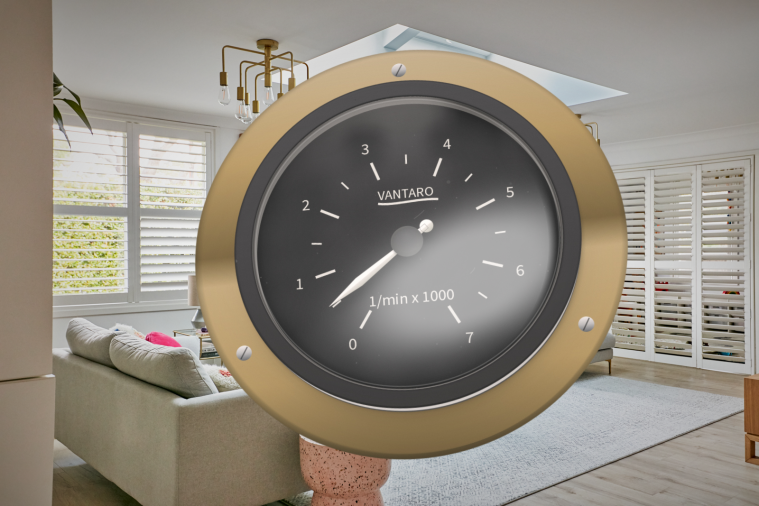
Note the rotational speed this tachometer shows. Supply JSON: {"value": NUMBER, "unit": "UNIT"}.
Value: {"value": 500, "unit": "rpm"}
